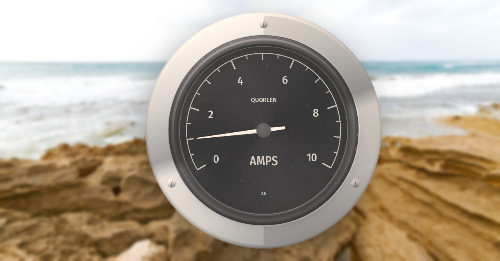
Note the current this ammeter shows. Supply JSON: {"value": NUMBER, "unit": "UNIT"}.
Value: {"value": 1, "unit": "A"}
